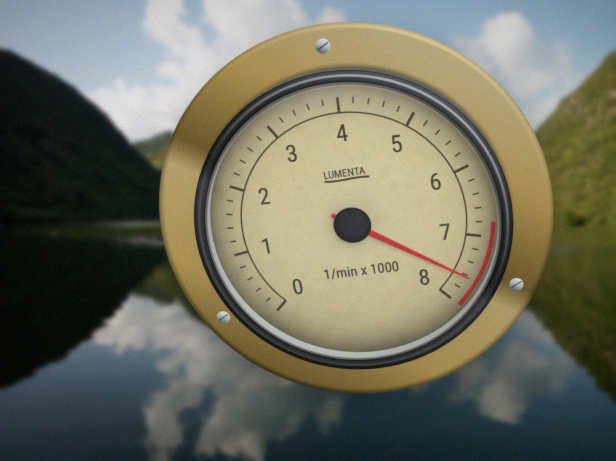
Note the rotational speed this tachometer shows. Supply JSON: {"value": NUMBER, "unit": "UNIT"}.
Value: {"value": 7600, "unit": "rpm"}
